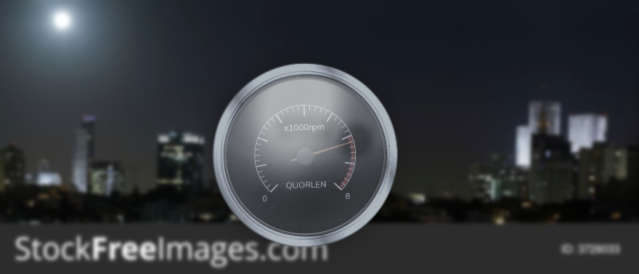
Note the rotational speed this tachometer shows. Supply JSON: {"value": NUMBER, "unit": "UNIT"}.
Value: {"value": 6200, "unit": "rpm"}
